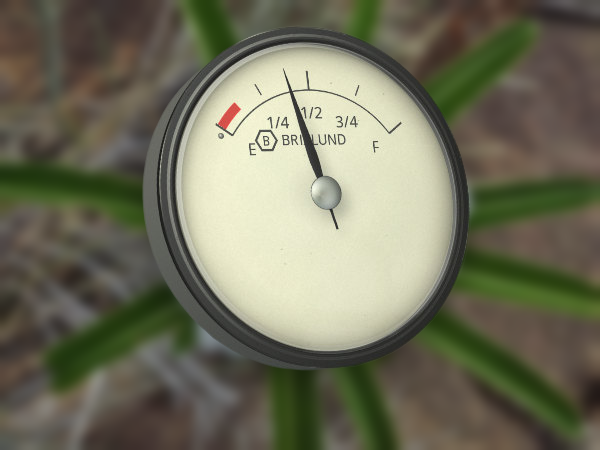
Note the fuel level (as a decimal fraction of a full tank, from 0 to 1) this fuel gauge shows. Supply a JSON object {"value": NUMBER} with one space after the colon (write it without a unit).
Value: {"value": 0.375}
